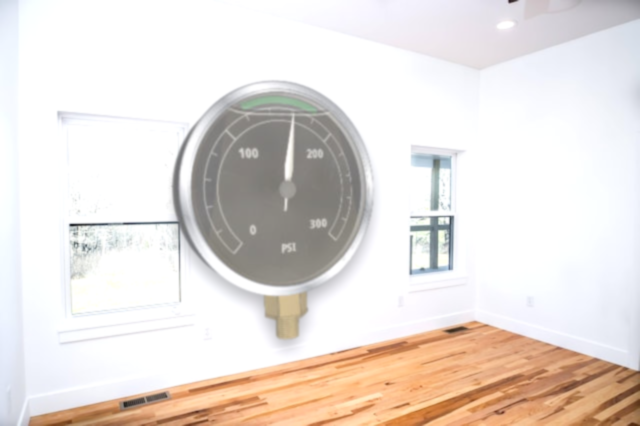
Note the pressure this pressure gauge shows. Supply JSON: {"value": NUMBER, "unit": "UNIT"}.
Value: {"value": 160, "unit": "psi"}
